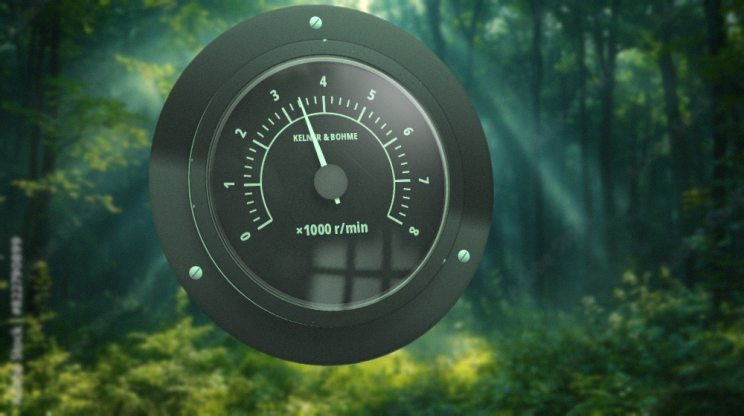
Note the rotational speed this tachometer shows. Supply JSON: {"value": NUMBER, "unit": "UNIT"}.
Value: {"value": 3400, "unit": "rpm"}
